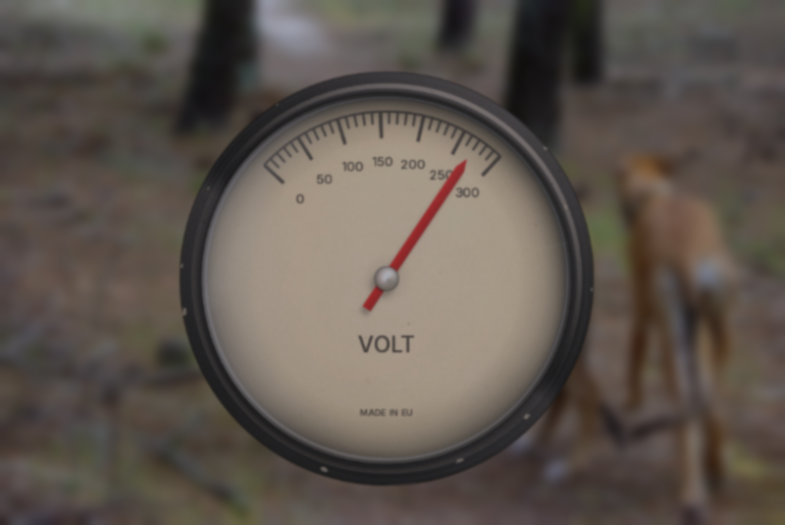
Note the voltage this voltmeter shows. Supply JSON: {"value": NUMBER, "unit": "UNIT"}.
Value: {"value": 270, "unit": "V"}
